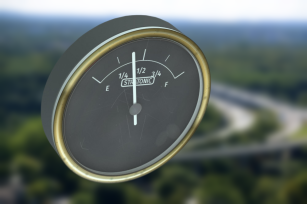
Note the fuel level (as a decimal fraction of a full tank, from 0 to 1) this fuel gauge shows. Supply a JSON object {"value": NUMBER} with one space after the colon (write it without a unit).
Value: {"value": 0.375}
